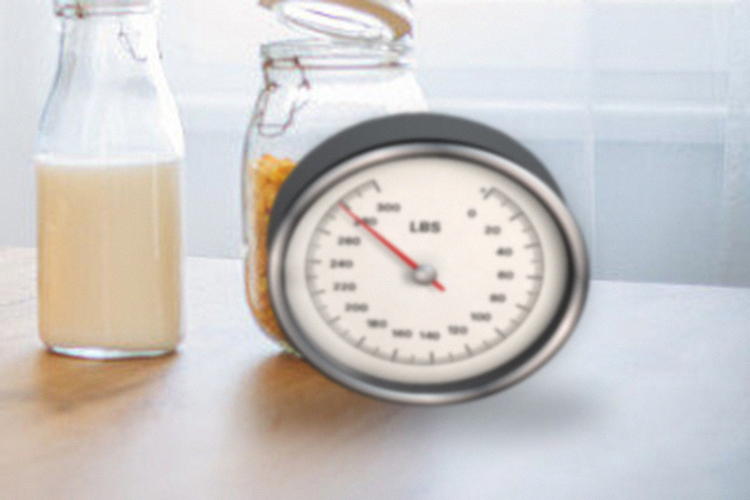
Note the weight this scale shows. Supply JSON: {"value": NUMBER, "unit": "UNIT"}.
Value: {"value": 280, "unit": "lb"}
